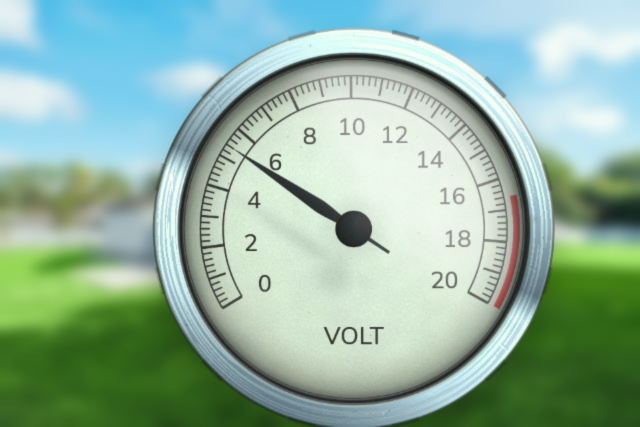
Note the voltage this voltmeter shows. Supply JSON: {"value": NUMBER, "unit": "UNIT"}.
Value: {"value": 5.4, "unit": "V"}
